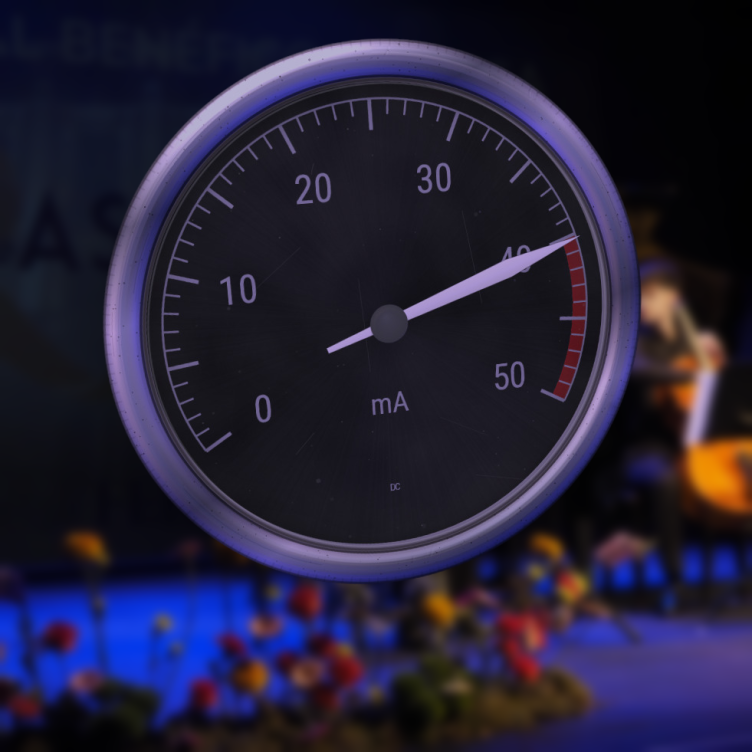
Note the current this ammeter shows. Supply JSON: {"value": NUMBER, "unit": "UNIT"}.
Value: {"value": 40, "unit": "mA"}
